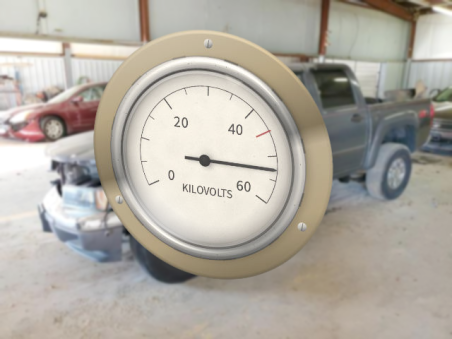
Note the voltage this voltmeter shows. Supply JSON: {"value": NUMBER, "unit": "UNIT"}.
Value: {"value": 52.5, "unit": "kV"}
